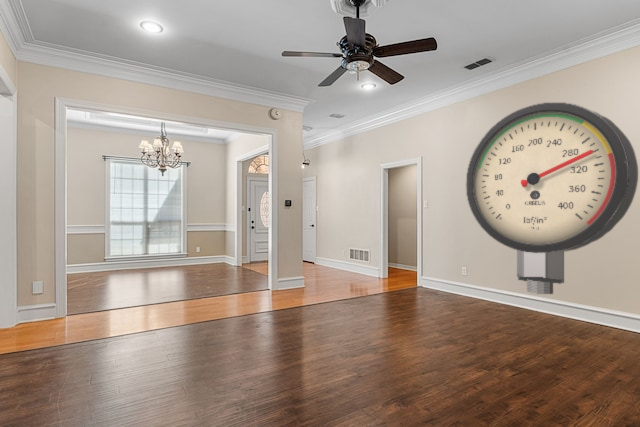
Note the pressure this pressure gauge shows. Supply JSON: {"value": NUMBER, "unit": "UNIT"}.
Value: {"value": 300, "unit": "psi"}
